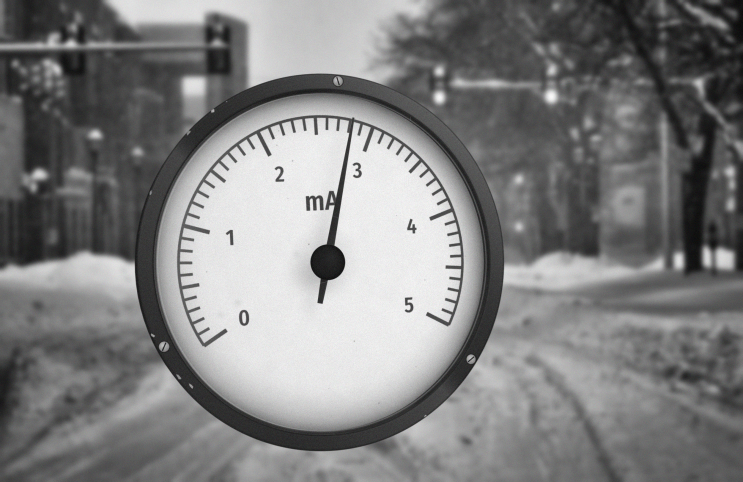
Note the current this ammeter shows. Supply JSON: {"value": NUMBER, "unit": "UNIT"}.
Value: {"value": 2.8, "unit": "mA"}
